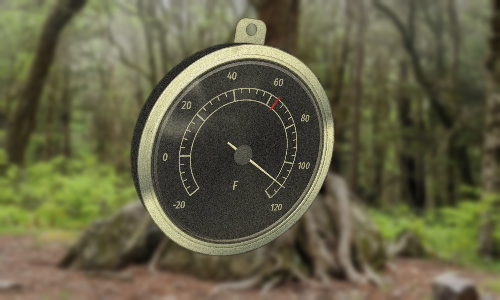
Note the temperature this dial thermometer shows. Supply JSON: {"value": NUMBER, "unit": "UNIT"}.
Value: {"value": 112, "unit": "°F"}
